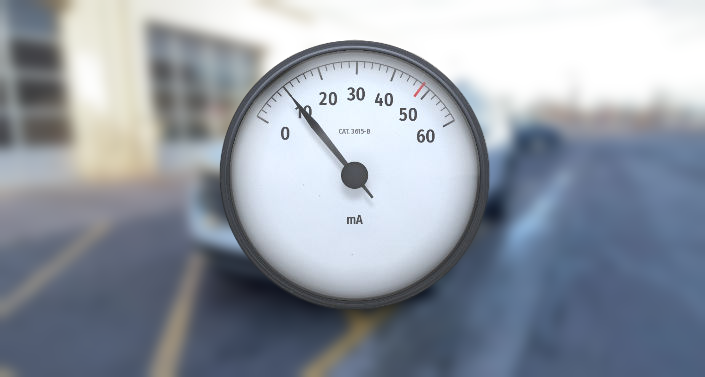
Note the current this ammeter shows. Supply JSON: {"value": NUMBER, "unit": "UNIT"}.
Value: {"value": 10, "unit": "mA"}
